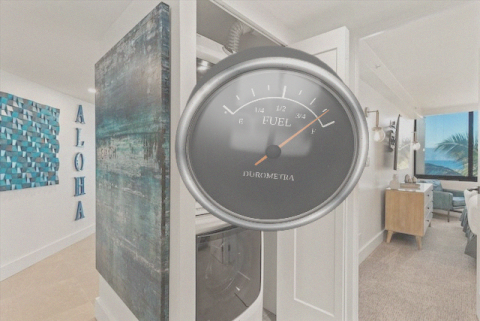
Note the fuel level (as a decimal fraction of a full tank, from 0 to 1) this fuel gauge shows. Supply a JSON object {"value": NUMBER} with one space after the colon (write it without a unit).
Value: {"value": 0.875}
